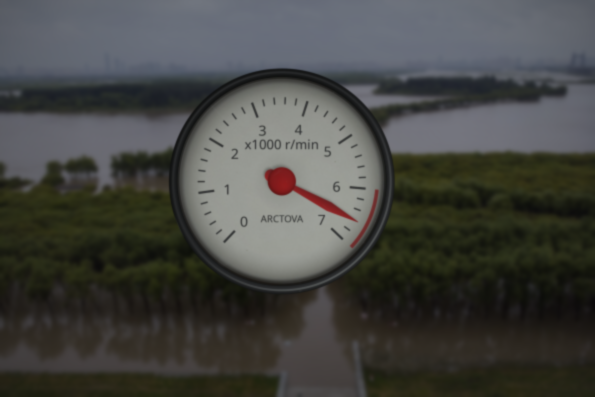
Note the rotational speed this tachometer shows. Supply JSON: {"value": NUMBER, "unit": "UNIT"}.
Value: {"value": 6600, "unit": "rpm"}
